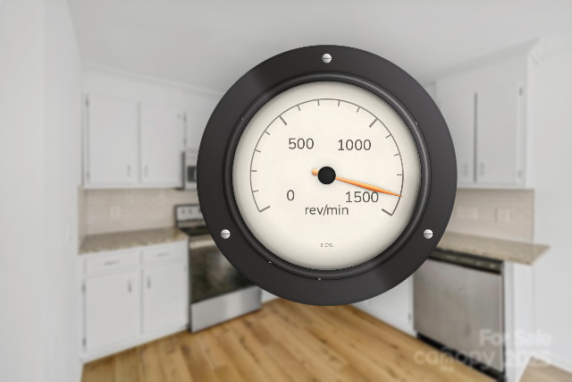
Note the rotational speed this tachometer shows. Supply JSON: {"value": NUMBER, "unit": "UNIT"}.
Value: {"value": 1400, "unit": "rpm"}
